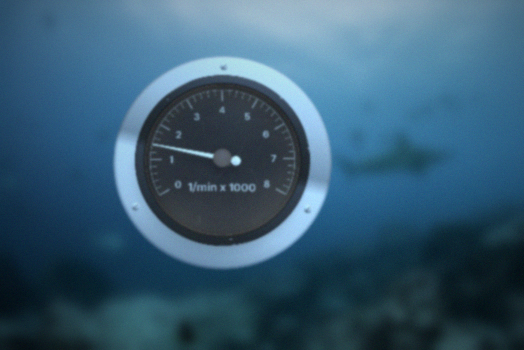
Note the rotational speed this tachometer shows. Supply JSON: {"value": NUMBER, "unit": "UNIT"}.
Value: {"value": 1400, "unit": "rpm"}
